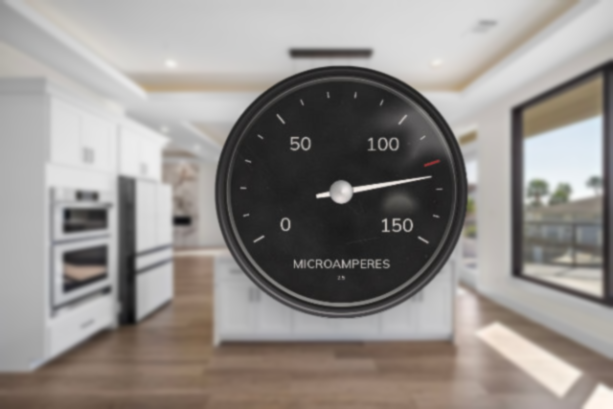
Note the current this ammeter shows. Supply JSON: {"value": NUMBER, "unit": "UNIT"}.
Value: {"value": 125, "unit": "µA"}
